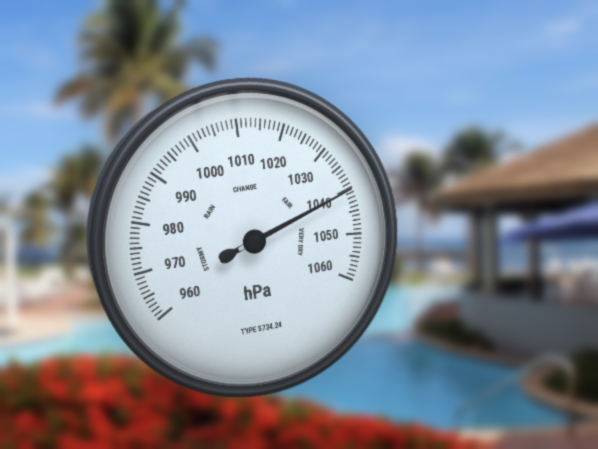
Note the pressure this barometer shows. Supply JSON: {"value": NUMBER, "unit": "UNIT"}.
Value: {"value": 1040, "unit": "hPa"}
